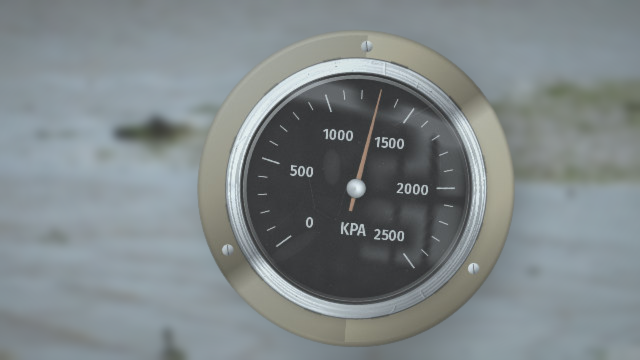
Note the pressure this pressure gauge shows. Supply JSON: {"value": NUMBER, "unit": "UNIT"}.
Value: {"value": 1300, "unit": "kPa"}
